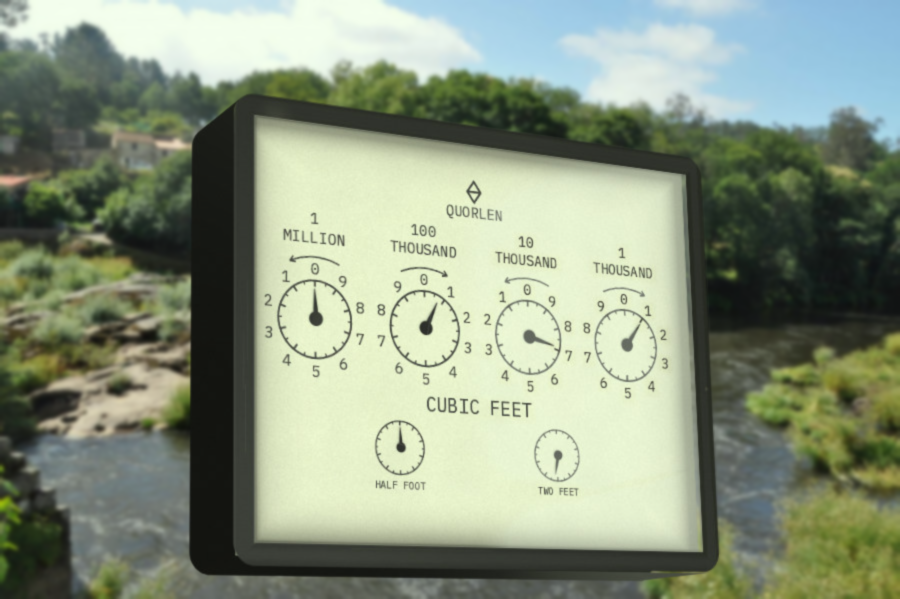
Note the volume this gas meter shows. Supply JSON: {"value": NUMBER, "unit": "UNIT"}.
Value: {"value": 7100, "unit": "ft³"}
